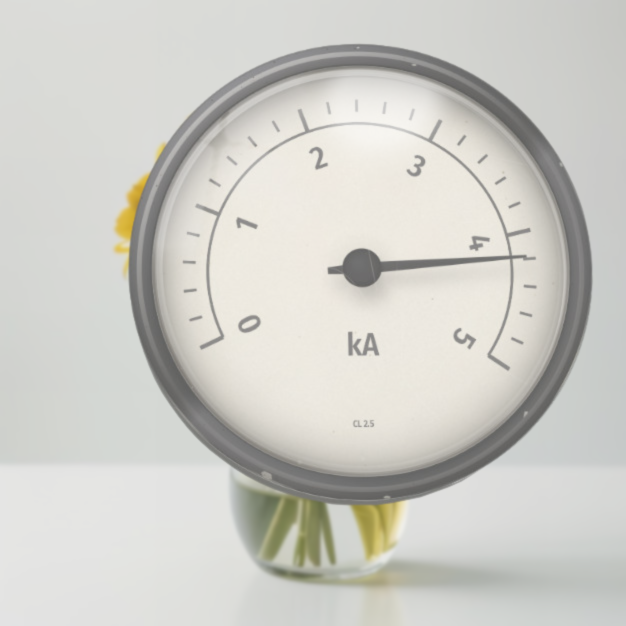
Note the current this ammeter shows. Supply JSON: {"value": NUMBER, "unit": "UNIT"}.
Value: {"value": 4.2, "unit": "kA"}
